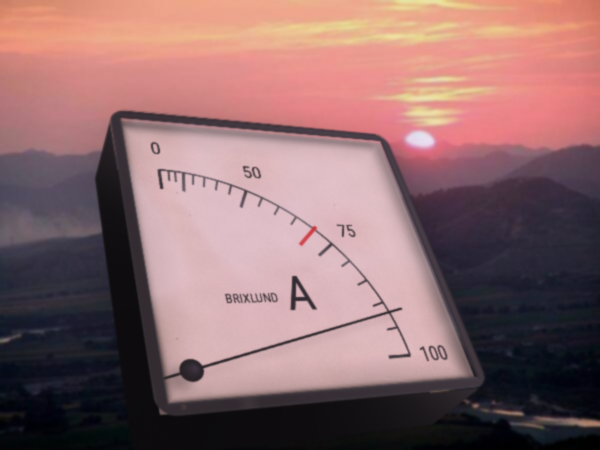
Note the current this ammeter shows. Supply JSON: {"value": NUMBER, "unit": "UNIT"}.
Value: {"value": 92.5, "unit": "A"}
